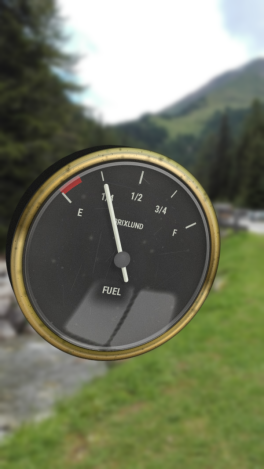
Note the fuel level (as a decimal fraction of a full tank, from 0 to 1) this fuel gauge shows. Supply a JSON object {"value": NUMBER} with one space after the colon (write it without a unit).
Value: {"value": 0.25}
